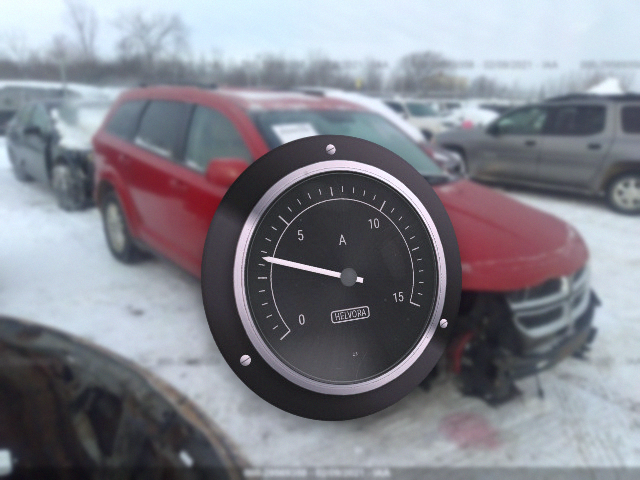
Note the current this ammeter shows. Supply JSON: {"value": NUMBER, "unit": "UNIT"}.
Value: {"value": 3.25, "unit": "A"}
